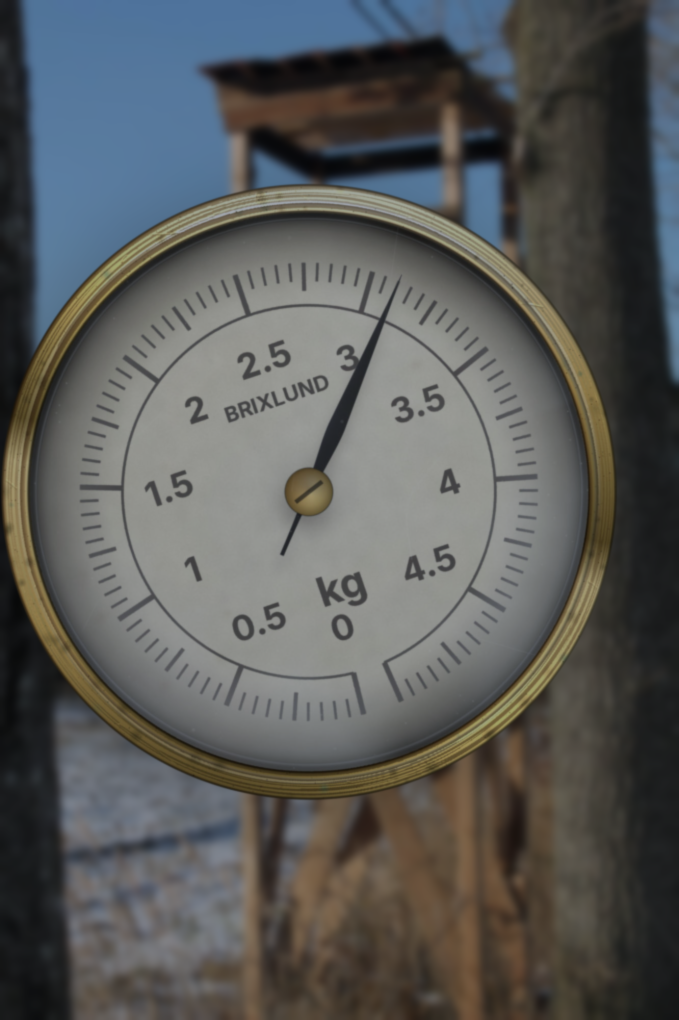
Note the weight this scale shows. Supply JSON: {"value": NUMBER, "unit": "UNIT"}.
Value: {"value": 3.1, "unit": "kg"}
